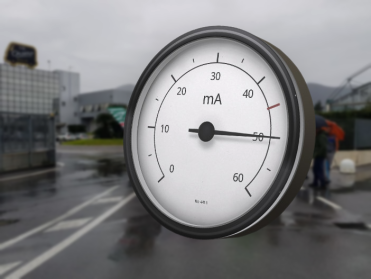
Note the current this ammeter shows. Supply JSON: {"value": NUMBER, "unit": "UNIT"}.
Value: {"value": 50, "unit": "mA"}
